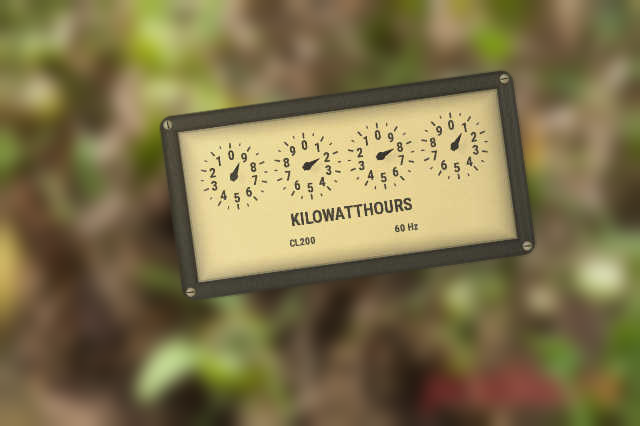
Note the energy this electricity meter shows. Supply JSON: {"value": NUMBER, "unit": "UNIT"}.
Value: {"value": 9181, "unit": "kWh"}
